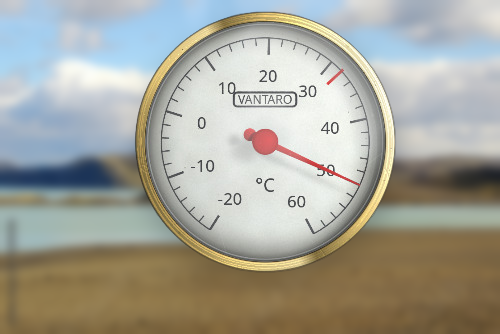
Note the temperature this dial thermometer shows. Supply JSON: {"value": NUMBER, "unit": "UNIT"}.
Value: {"value": 50, "unit": "°C"}
